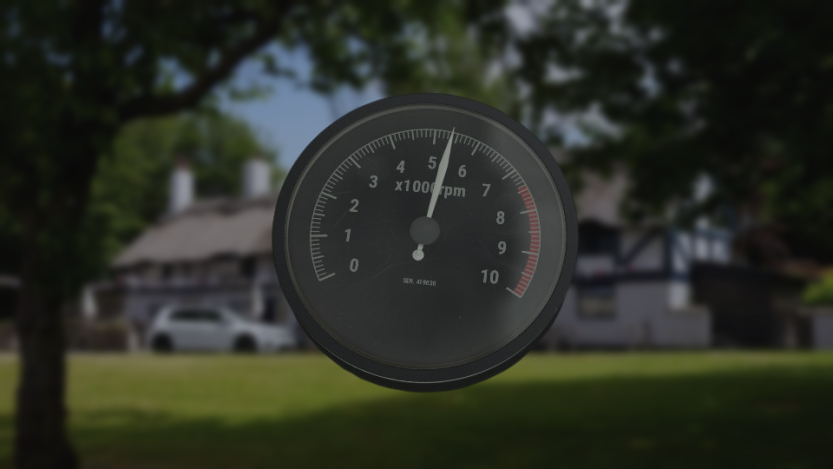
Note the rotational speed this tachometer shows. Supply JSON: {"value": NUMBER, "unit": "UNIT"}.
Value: {"value": 5400, "unit": "rpm"}
